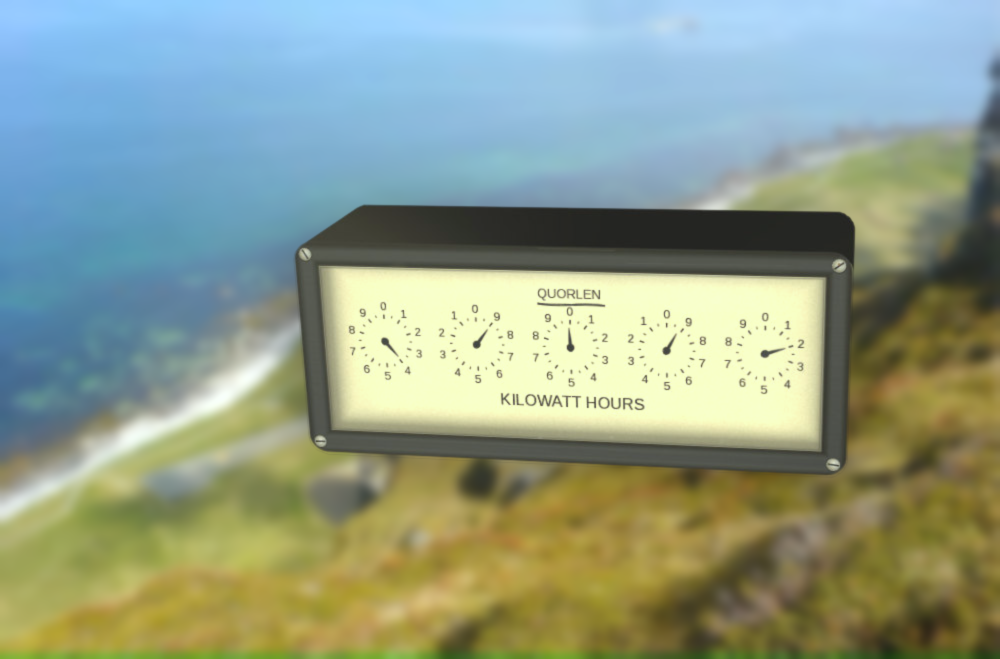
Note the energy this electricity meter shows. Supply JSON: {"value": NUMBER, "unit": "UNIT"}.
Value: {"value": 38992, "unit": "kWh"}
